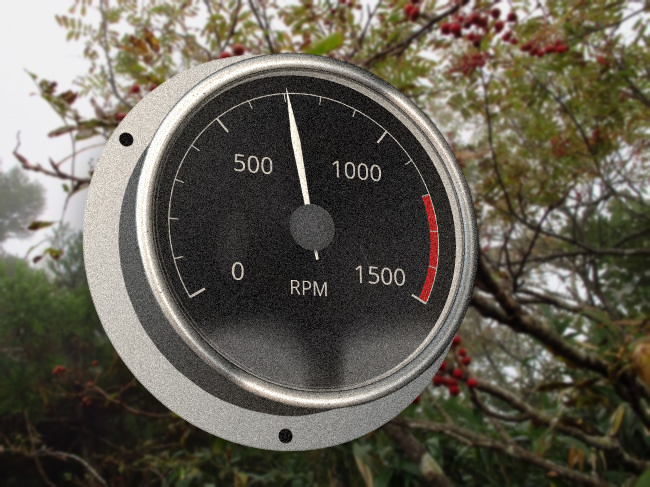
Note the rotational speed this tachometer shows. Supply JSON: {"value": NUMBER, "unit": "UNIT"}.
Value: {"value": 700, "unit": "rpm"}
